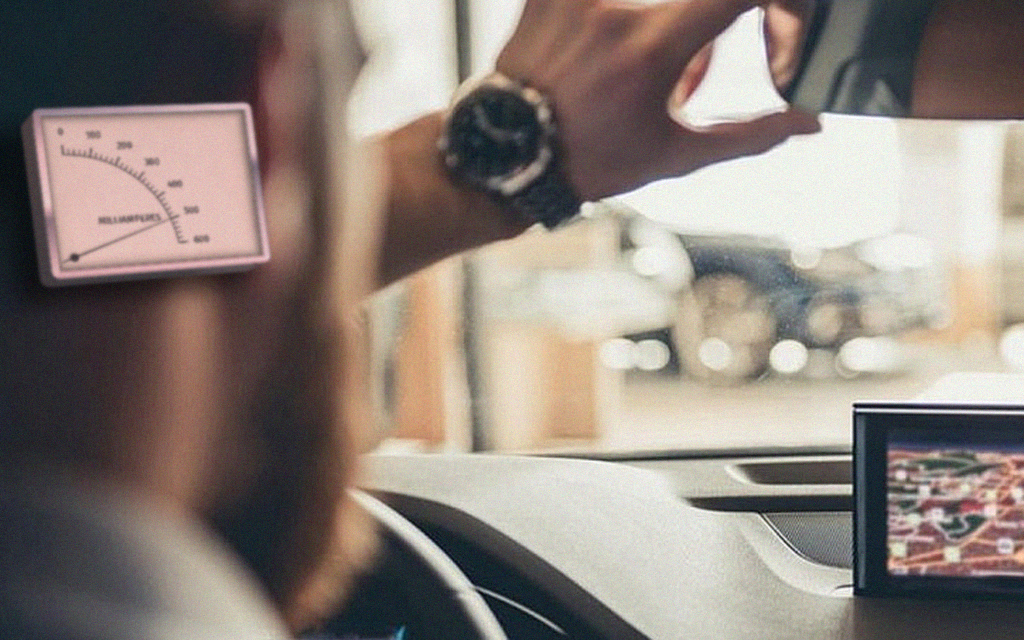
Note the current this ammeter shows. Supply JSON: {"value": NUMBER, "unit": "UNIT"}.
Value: {"value": 500, "unit": "mA"}
